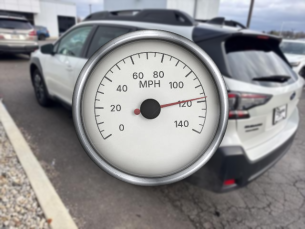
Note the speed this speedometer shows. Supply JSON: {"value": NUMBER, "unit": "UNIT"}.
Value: {"value": 117.5, "unit": "mph"}
